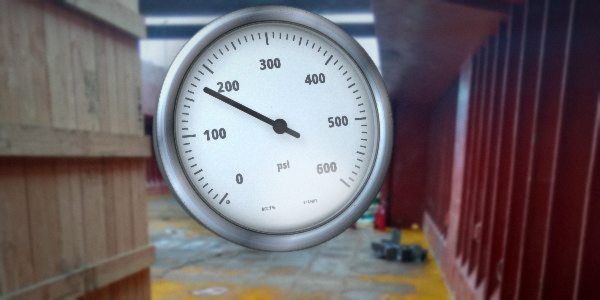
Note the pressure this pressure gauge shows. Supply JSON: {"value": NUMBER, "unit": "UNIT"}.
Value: {"value": 170, "unit": "psi"}
